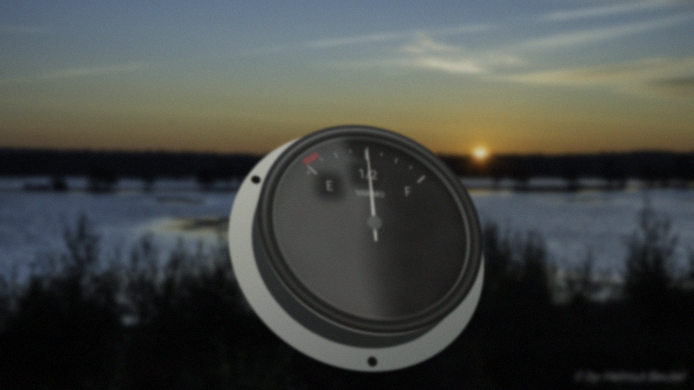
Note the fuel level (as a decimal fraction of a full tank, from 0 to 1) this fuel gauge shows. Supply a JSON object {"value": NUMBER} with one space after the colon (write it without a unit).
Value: {"value": 0.5}
